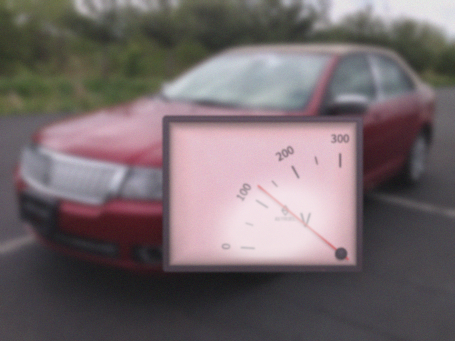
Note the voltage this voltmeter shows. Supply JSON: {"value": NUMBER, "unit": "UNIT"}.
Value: {"value": 125, "unit": "V"}
